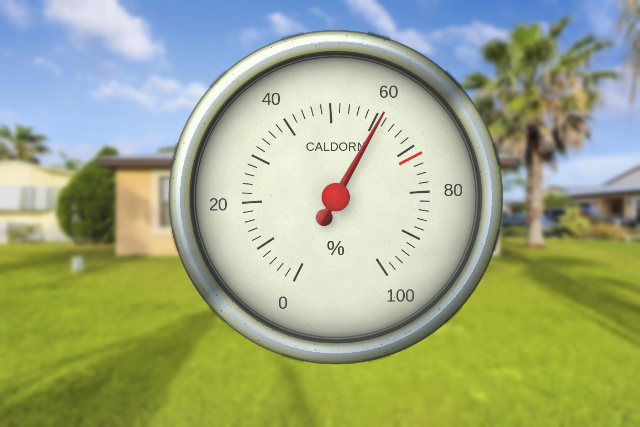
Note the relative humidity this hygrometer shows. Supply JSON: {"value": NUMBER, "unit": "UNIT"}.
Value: {"value": 61, "unit": "%"}
